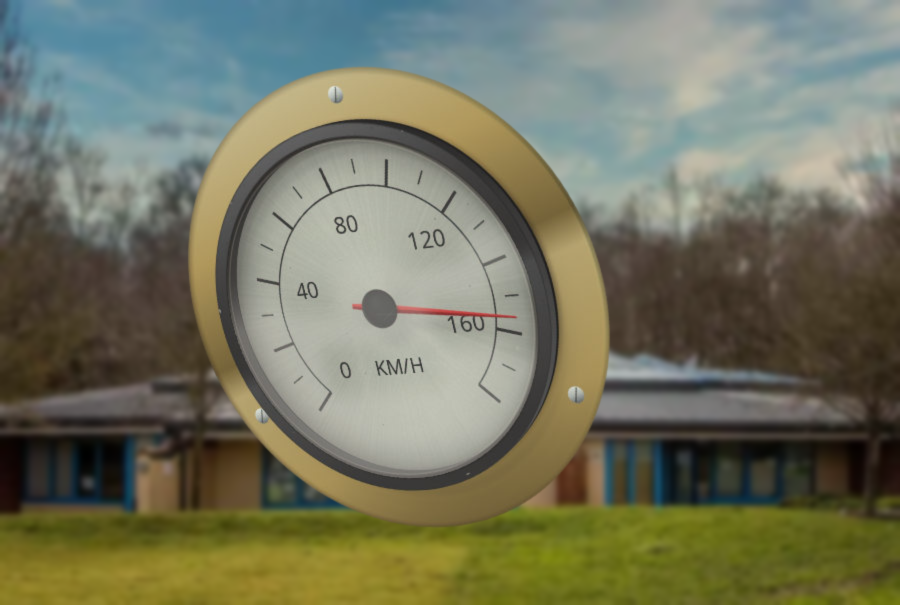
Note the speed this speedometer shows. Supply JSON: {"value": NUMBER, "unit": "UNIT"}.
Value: {"value": 155, "unit": "km/h"}
